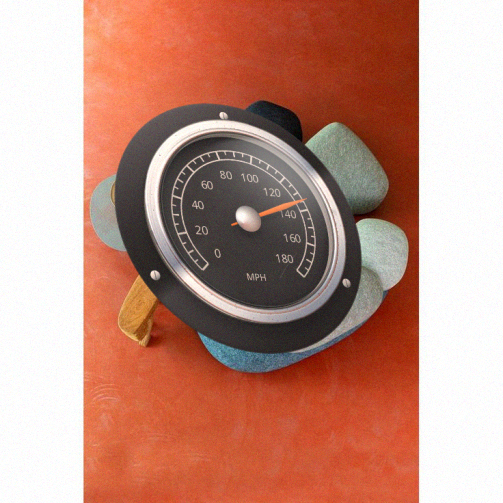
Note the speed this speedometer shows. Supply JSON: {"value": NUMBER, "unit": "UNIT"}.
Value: {"value": 135, "unit": "mph"}
